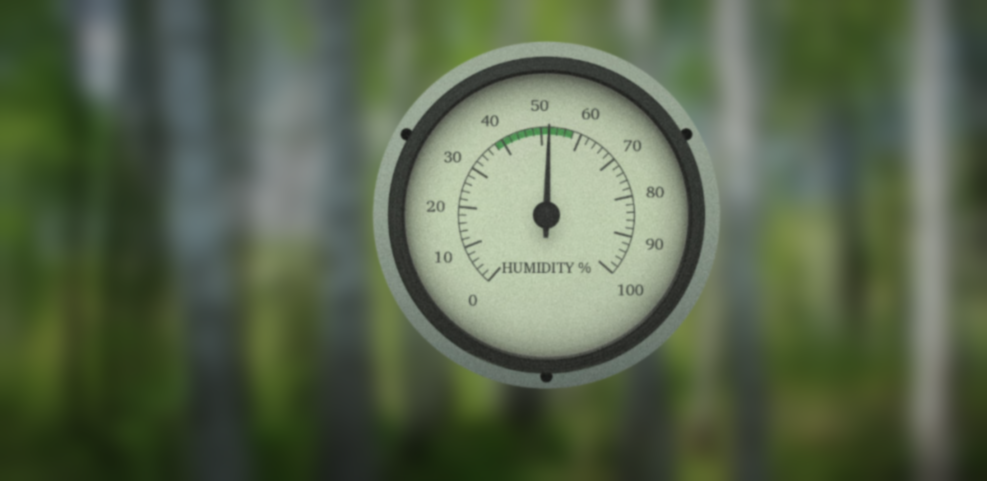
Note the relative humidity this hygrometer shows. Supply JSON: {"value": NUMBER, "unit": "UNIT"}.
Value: {"value": 52, "unit": "%"}
